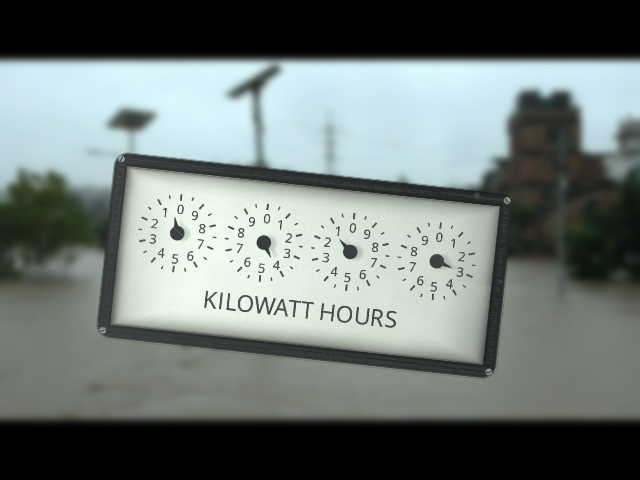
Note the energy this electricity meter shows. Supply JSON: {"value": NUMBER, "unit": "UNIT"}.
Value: {"value": 413, "unit": "kWh"}
